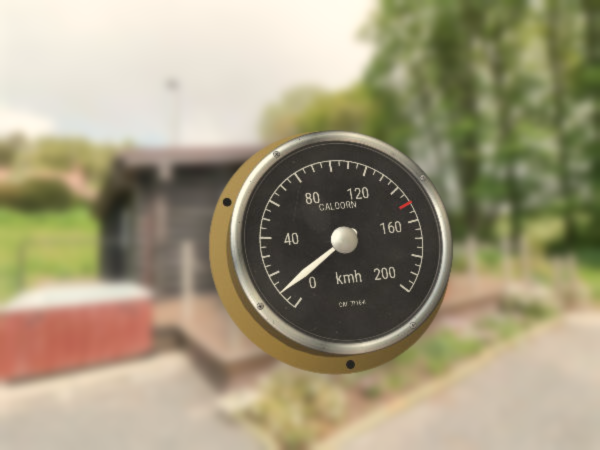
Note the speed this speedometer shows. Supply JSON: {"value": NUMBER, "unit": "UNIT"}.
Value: {"value": 10, "unit": "km/h"}
